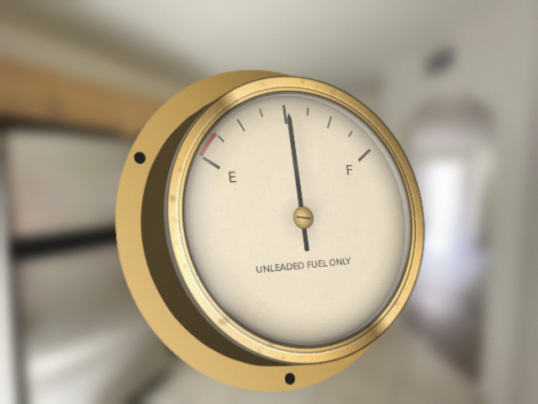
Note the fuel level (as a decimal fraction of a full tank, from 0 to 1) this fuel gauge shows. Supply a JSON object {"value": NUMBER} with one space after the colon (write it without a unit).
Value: {"value": 0.5}
